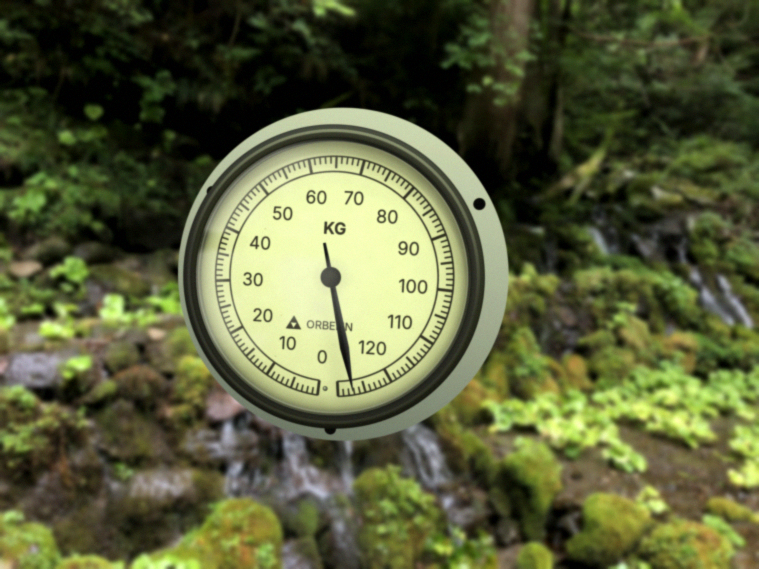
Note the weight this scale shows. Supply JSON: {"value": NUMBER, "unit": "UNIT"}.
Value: {"value": 127, "unit": "kg"}
